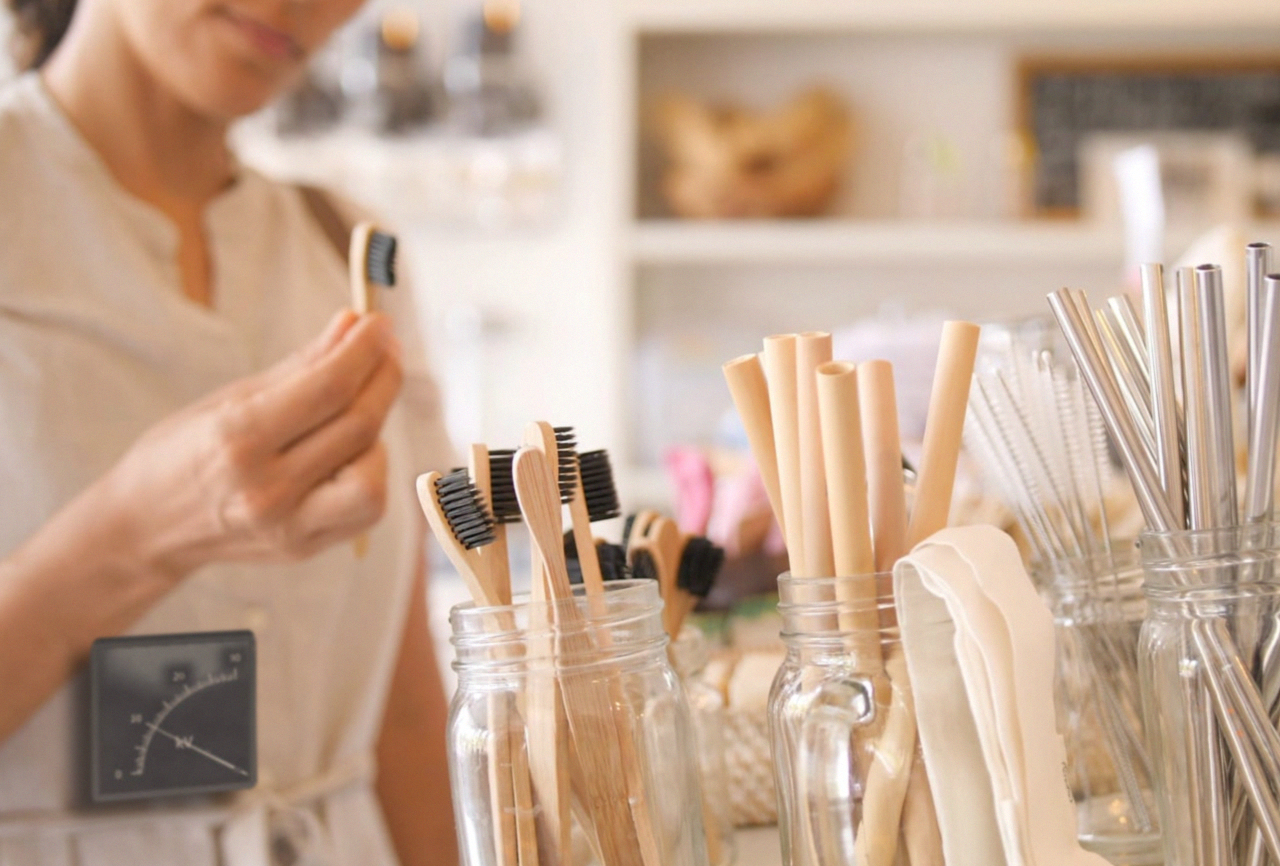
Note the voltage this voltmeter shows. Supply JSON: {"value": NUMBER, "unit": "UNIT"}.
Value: {"value": 10, "unit": "kV"}
